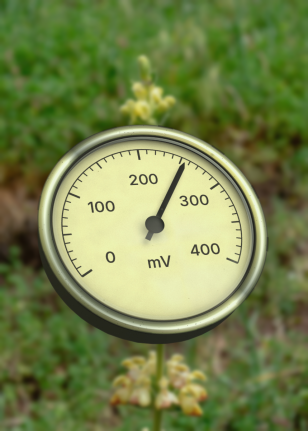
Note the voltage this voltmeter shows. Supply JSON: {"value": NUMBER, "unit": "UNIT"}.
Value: {"value": 255, "unit": "mV"}
